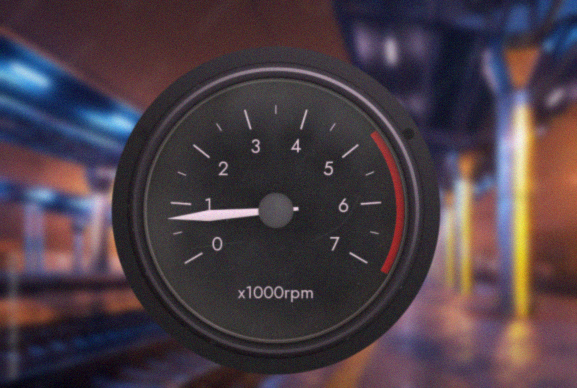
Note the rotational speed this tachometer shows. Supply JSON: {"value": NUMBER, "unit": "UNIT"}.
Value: {"value": 750, "unit": "rpm"}
